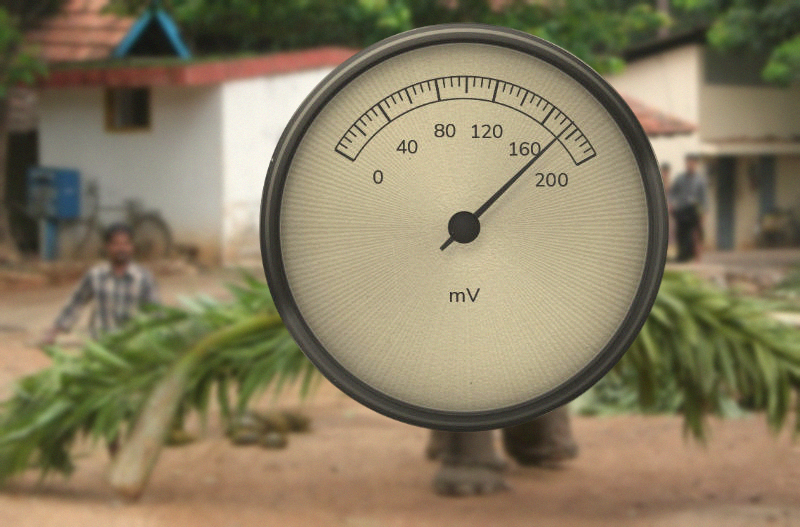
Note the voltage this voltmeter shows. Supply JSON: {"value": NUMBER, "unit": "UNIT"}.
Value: {"value": 175, "unit": "mV"}
